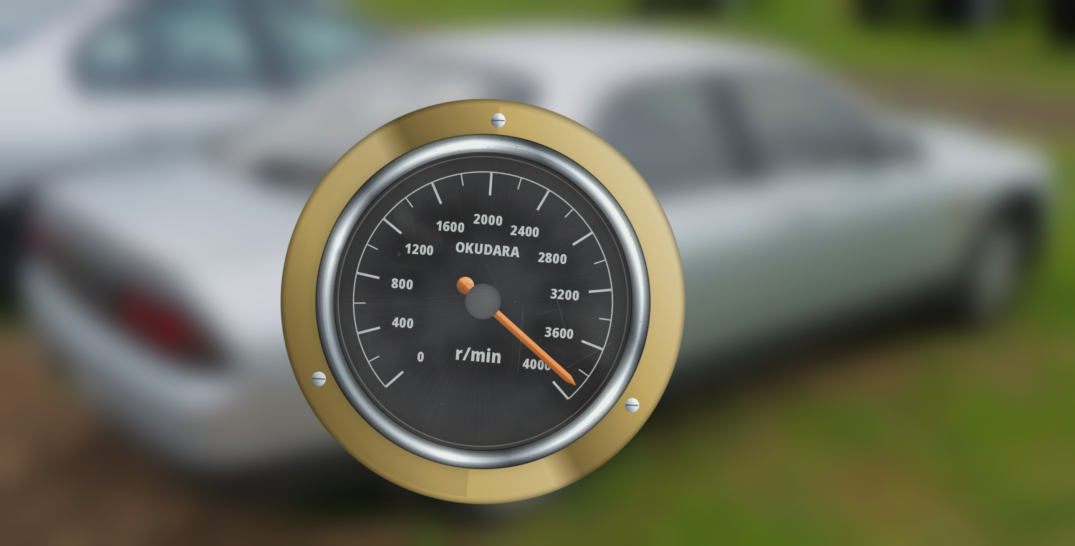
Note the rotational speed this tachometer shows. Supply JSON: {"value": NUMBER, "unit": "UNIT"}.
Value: {"value": 3900, "unit": "rpm"}
